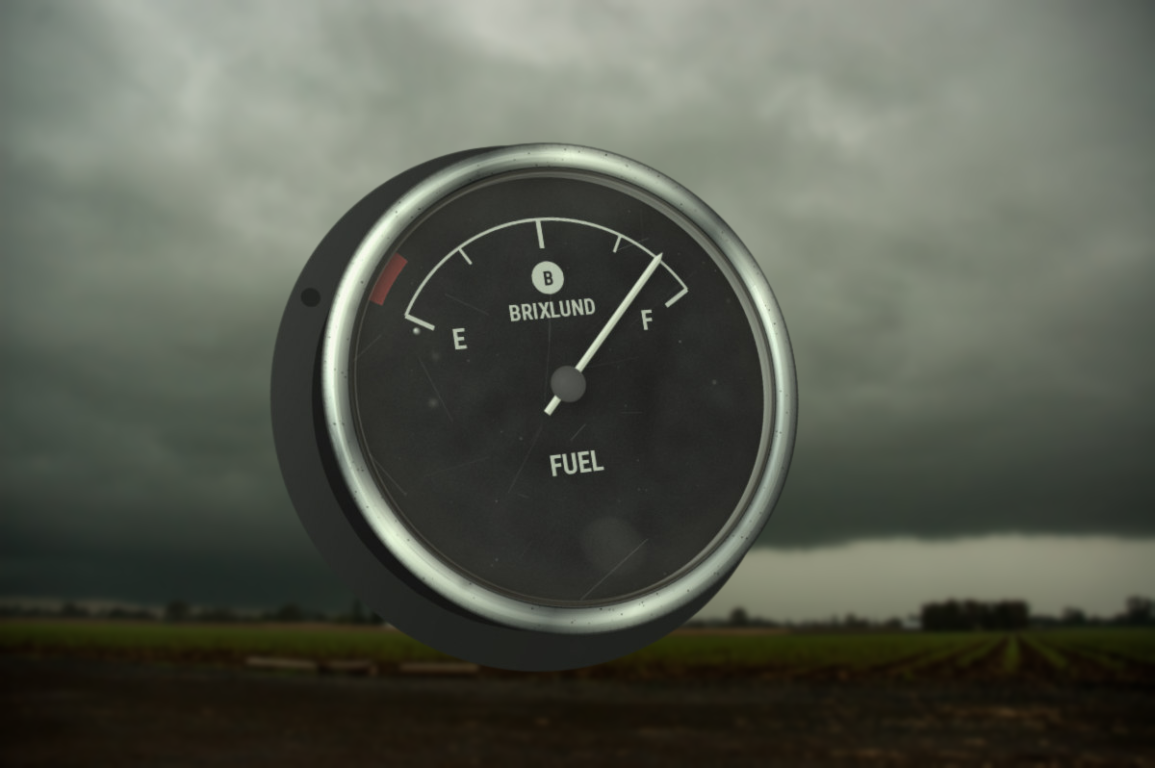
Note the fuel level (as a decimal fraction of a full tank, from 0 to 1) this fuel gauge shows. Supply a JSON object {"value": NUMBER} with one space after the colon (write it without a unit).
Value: {"value": 0.875}
